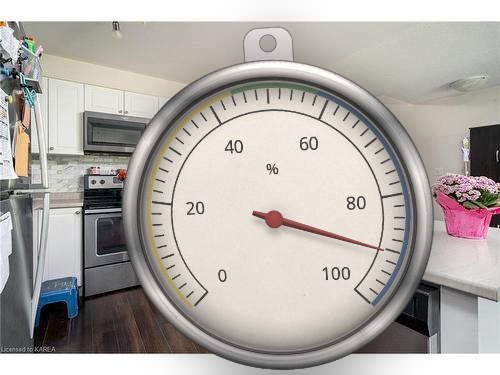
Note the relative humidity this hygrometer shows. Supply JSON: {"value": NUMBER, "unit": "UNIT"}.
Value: {"value": 90, "unit": "%"}
